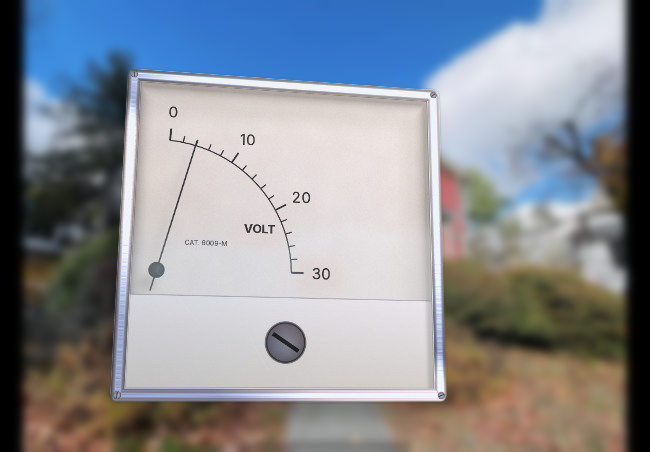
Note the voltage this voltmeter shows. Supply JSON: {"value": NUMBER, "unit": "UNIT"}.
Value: {"value": 4, "unit": "V"}
